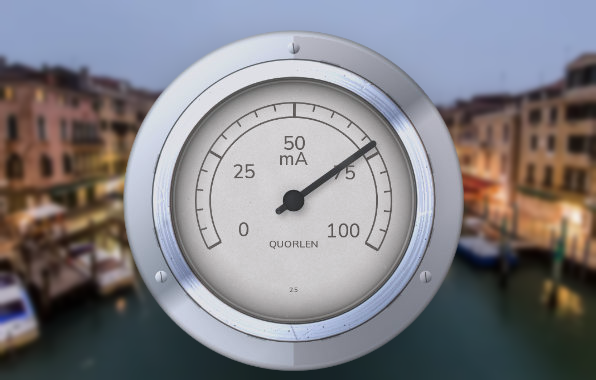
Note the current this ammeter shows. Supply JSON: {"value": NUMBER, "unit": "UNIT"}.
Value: {"value": 72.5, "unit": "mA"}
